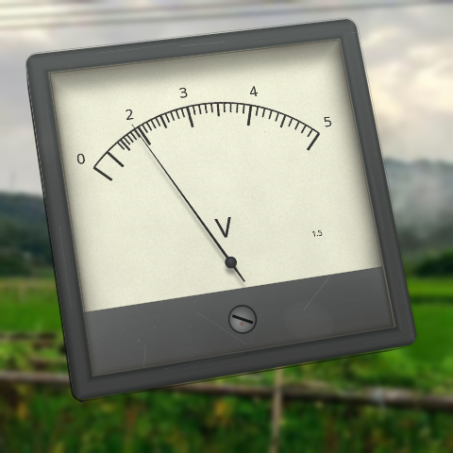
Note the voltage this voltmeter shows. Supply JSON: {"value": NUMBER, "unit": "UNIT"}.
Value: {"value": 1.9, "unit": "V"}
